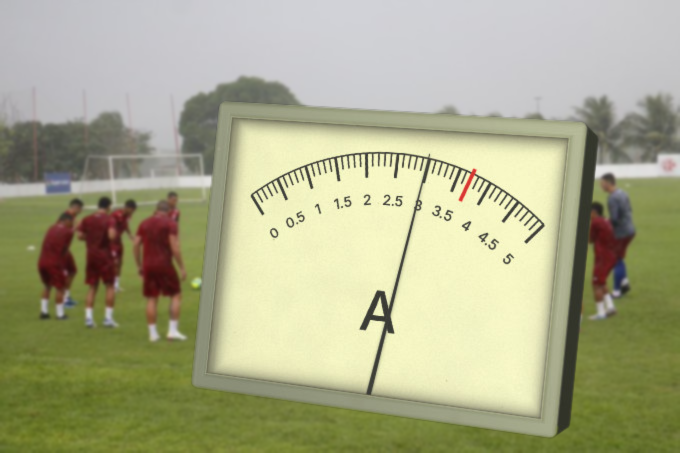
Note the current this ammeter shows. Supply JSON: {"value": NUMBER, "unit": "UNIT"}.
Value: {"value": 3, "unit": "A"}
